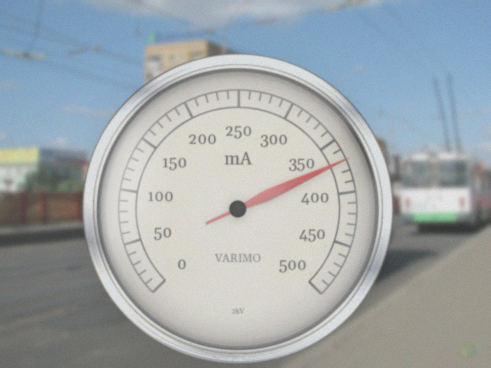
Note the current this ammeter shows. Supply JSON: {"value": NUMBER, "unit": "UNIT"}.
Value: {"value": 370, "unit": "mA"}
